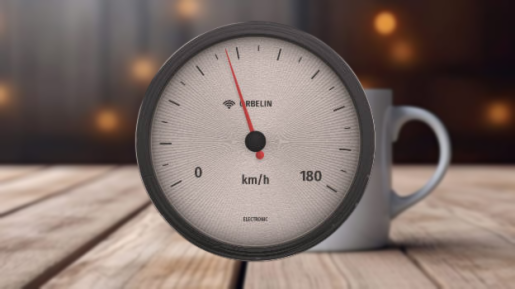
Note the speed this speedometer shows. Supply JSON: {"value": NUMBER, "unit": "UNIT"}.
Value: {"value": 75, "unit": "km/h"}
